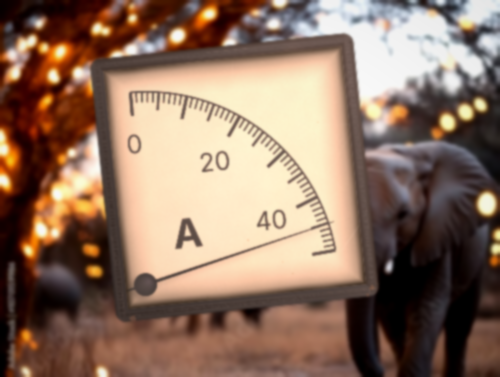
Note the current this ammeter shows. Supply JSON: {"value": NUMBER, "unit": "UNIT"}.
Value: {"value": 45, "unit": "A"}
